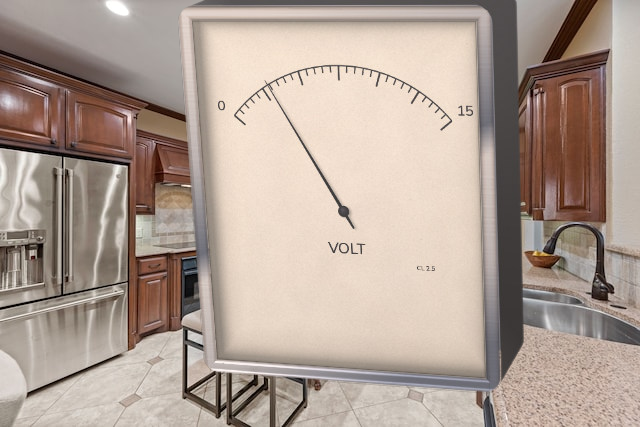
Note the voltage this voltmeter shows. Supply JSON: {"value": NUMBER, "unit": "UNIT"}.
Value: {"value": 3, "unit": "V"}
